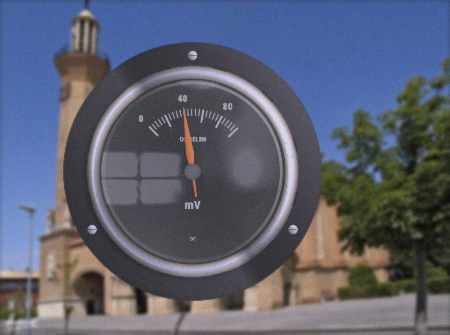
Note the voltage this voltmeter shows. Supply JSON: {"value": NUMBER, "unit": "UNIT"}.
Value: {"value": 40, "unit": "mV"}
